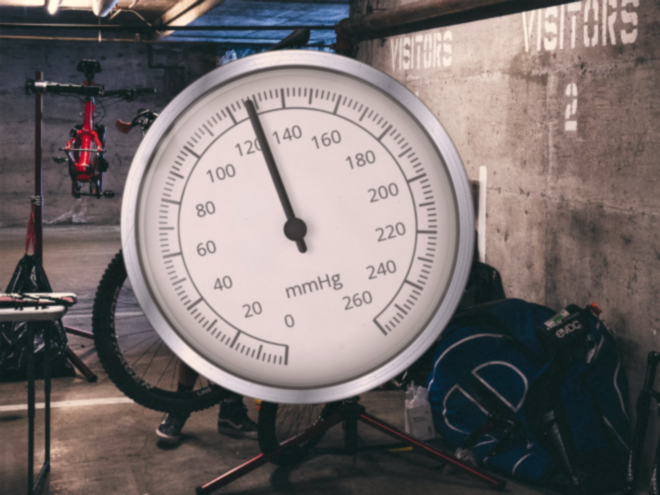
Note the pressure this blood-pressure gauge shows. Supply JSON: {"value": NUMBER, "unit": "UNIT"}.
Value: {"value": 128, "unit": "mmHg"}
